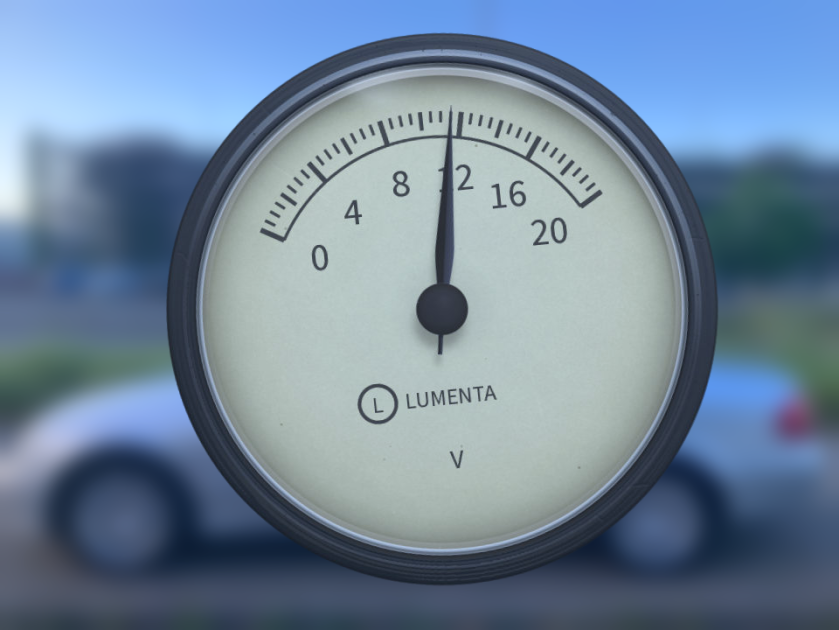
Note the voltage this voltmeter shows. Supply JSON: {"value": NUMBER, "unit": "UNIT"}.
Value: {"value": 11.5, "unit": "V"}
